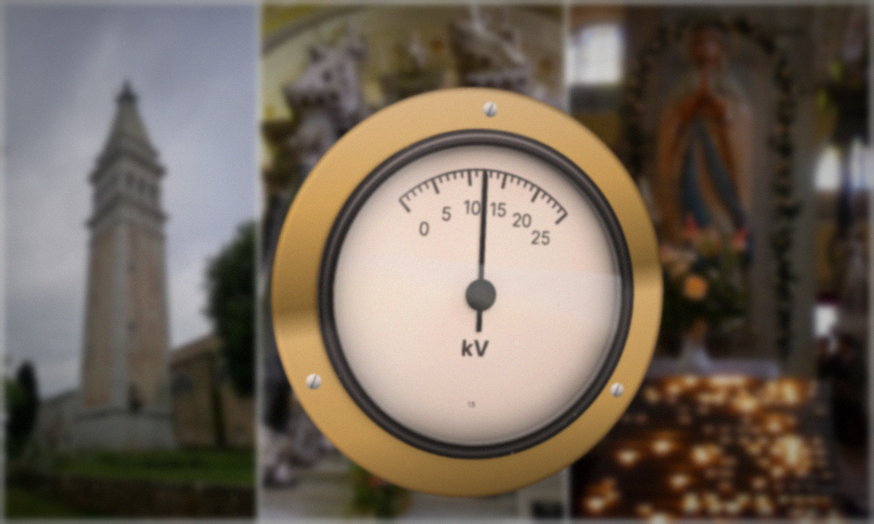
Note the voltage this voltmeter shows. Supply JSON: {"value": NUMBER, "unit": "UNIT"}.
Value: {"value": 12, "unit": "kV"}
